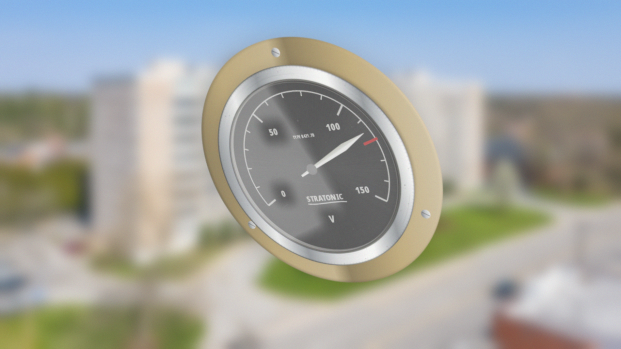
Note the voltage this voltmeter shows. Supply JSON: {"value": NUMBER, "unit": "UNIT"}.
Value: {"value": 115, "unit": "V"}
